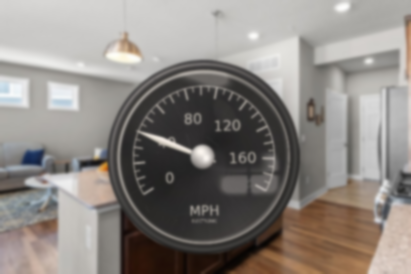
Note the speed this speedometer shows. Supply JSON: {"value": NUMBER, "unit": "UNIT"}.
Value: {"value": 40, "unit": "mph"}
